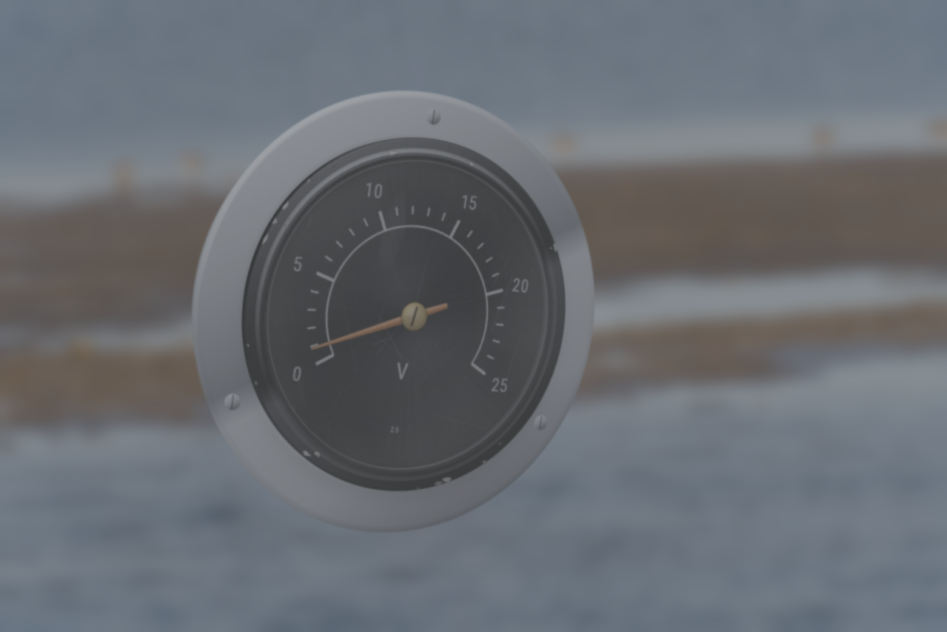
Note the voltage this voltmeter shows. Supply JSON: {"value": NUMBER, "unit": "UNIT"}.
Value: {"value": 1, "unit": "V"}
